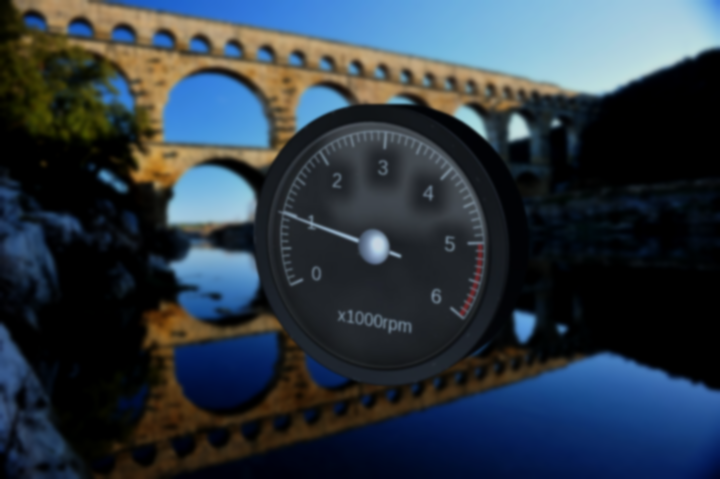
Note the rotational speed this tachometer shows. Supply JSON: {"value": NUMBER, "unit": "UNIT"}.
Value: {"value": 1000, "unit": "rpm"}
